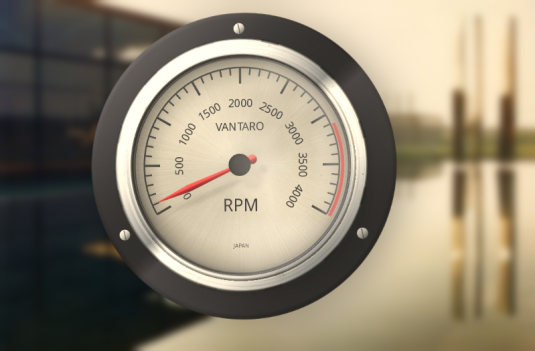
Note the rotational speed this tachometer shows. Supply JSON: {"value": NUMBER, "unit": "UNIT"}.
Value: {"value": 100, "unit": "rpm"}
